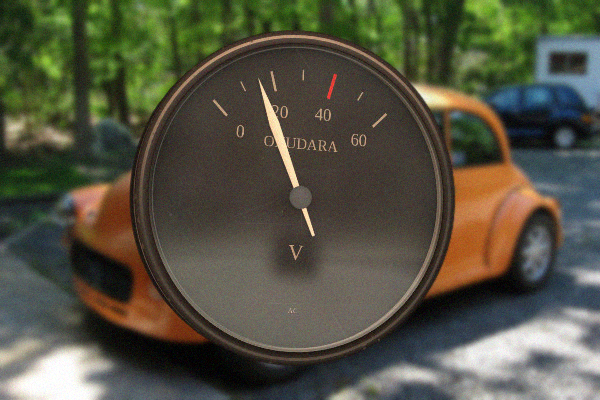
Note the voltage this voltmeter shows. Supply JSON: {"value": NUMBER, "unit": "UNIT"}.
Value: {"value": 15, "unit": "V"}
